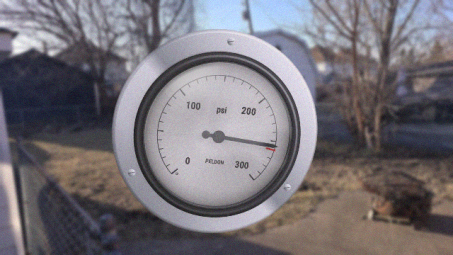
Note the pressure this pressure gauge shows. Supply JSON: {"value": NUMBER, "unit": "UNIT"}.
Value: {"value": 255, "unit": "psi"}
